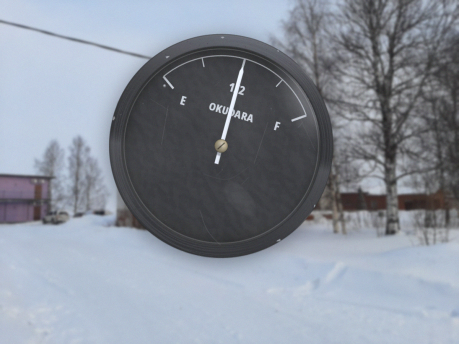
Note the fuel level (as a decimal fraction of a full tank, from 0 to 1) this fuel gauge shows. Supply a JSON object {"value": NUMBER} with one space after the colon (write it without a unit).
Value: {"value": 0.5}
